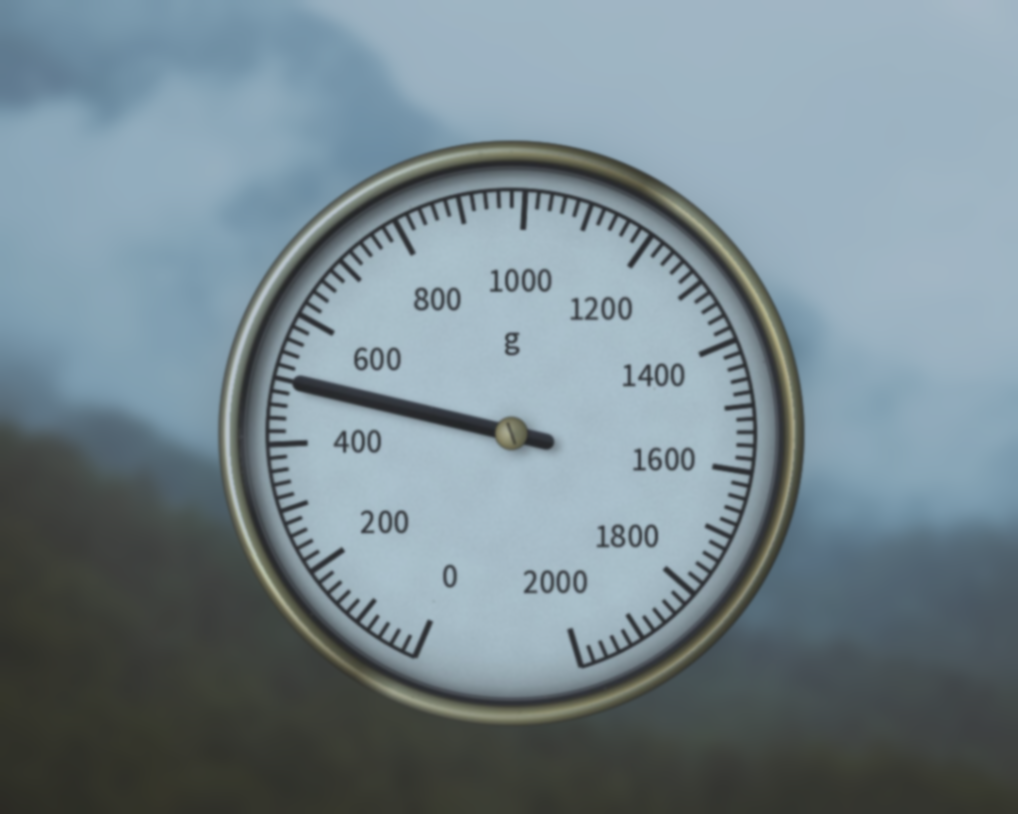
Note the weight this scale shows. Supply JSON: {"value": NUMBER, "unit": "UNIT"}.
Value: {"value": 500, "unit": "g"}
